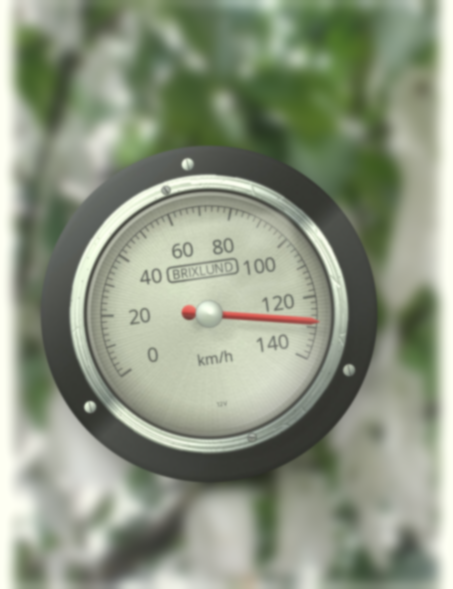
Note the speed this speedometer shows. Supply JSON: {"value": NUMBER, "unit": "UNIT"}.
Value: {"value": 128, "unit": "km/h"}
